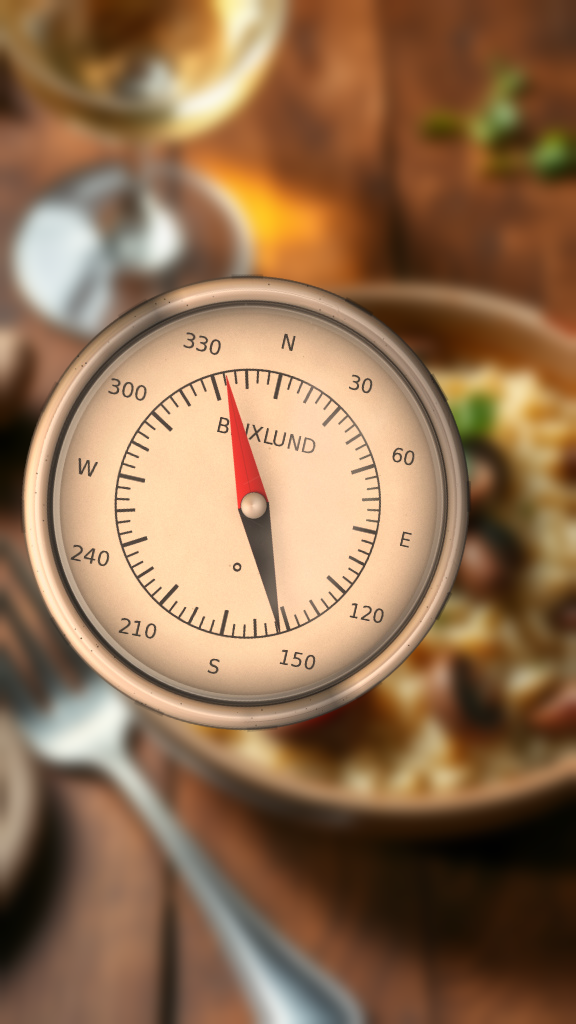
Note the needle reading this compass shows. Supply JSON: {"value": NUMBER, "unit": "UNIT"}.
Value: {"value": 335, "unit": "°"}
